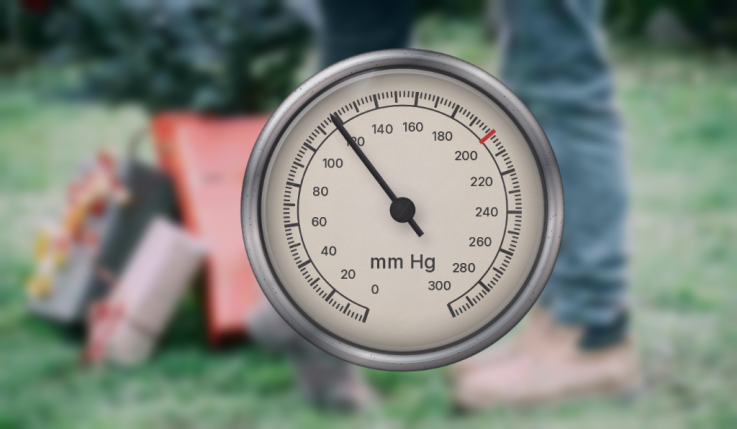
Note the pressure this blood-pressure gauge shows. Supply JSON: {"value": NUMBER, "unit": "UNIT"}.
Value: {"value": 118, "unit": "mmHg"}
